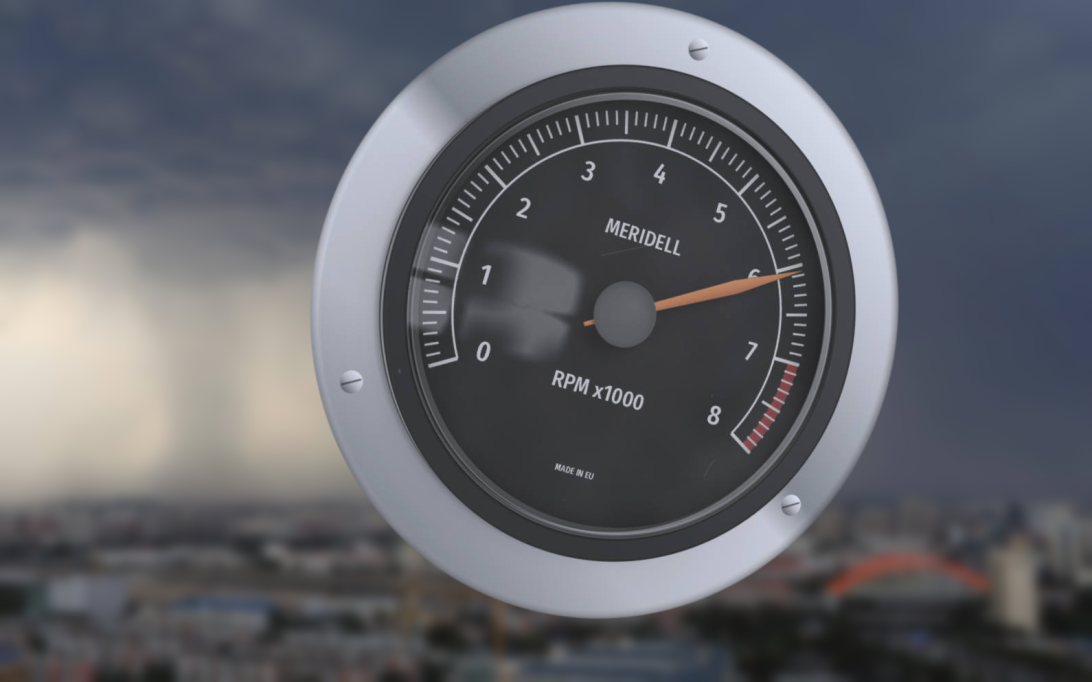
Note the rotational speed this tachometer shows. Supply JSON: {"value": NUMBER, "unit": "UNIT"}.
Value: {"value": 6050, "unit": "rpm"}
